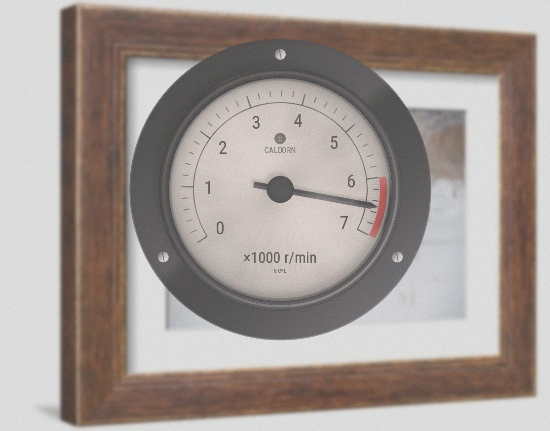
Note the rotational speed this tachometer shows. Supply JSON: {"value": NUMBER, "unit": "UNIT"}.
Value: {"value": 6500, "unit": "rpm"}
